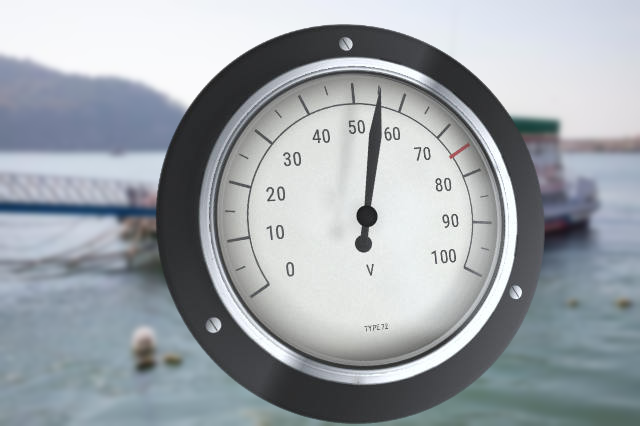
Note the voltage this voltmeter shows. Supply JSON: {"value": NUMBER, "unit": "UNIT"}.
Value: {"value": 55, "unit": "V"}
